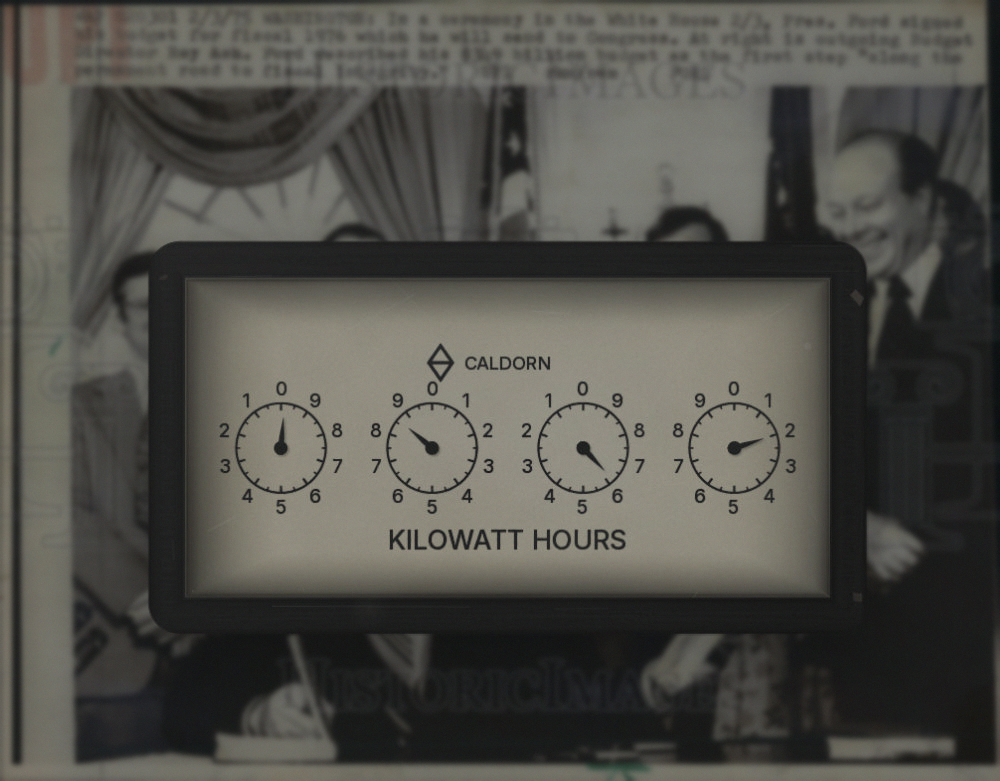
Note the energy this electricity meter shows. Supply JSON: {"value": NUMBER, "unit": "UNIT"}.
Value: {"value": 9862, "unit": "kWh"}
